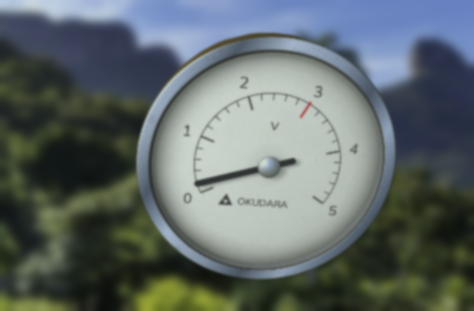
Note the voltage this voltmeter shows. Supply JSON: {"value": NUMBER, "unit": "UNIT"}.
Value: {"value": 0.2, "unit": "V"}
